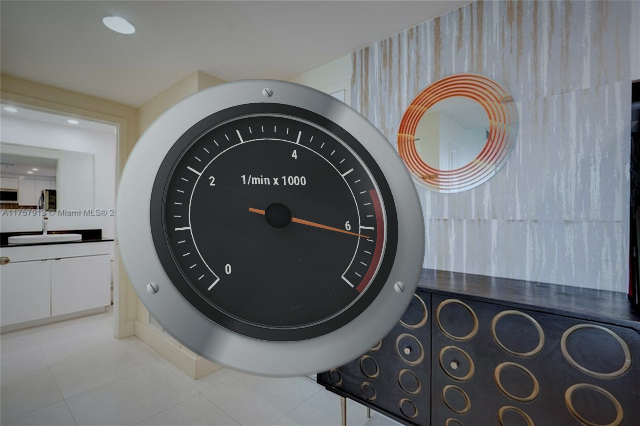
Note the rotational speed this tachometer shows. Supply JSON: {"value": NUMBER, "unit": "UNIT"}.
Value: {"value": 6200, "unit": "rpm"}
